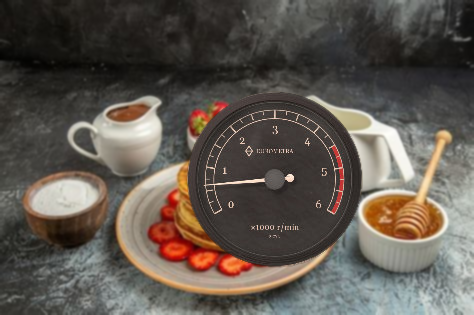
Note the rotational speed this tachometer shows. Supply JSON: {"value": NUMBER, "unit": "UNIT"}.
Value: {"value": 625, "unit": "rpm"}
